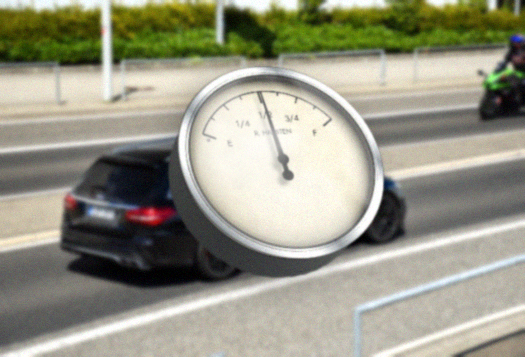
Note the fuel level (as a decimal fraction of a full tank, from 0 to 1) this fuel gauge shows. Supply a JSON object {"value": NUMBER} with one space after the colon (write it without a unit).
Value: {"value": 0.5}
